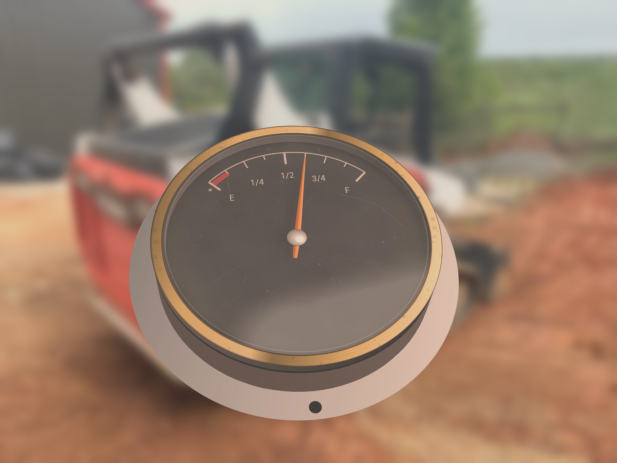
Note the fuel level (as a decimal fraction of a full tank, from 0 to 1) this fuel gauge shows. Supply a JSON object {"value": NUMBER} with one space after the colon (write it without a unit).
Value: {"value": 0.625}
